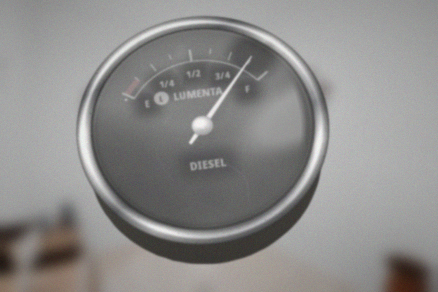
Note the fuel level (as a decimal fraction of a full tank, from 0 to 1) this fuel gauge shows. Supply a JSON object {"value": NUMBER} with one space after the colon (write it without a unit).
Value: {"value": 0.875}
